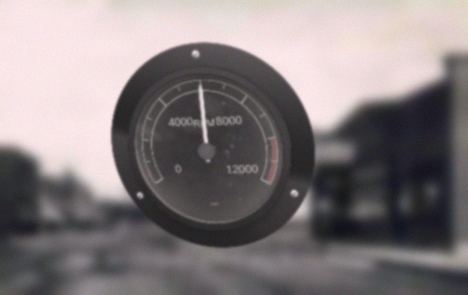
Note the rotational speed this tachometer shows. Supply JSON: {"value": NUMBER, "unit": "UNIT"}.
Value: {"value": 6000, "unit": "rpm"}
